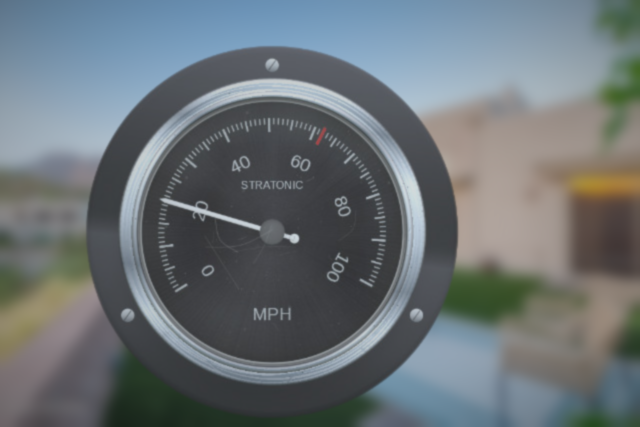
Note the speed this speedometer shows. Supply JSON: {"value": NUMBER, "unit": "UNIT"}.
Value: {"value": 20, "unit": "mph"}
